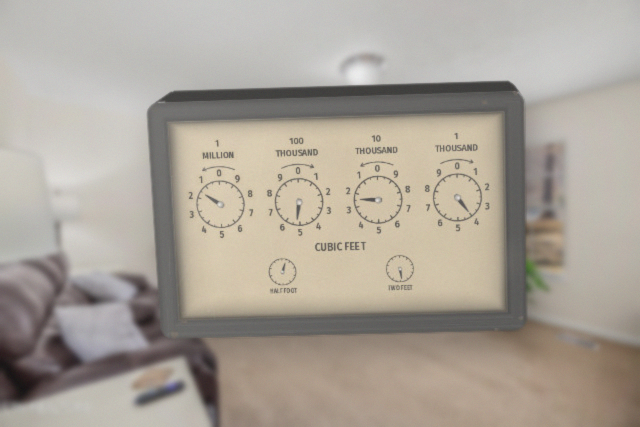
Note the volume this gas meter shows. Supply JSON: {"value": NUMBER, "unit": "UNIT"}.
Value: {"value": 152400, "unit": "ft³"}
